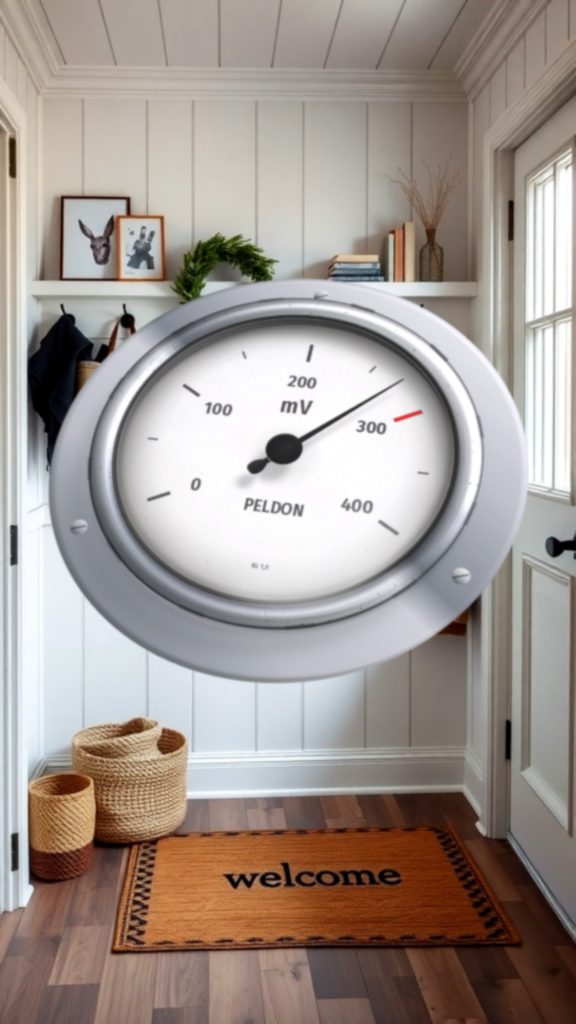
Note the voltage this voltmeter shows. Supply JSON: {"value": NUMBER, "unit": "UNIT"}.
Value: {"value": 275, "unit": "mV"}
